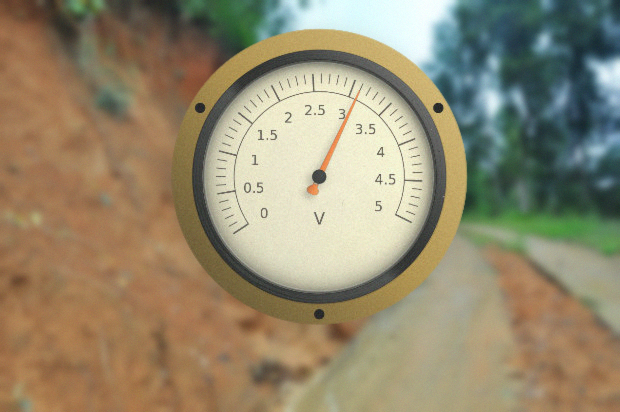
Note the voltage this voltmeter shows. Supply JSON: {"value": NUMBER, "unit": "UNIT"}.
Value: {"value": 3.1, "unit": "V"}
